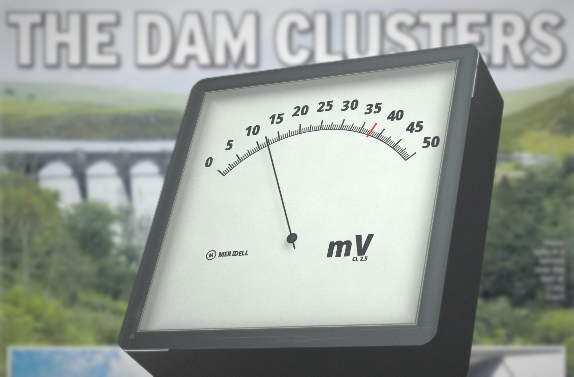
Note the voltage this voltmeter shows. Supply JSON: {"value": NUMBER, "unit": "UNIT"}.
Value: {"value": 12.5, "unit": "mV"}
